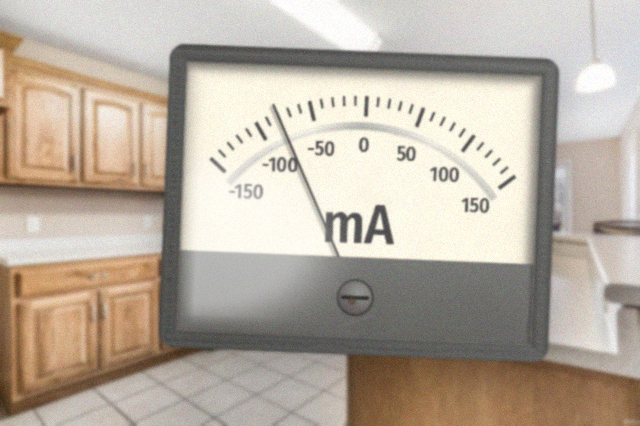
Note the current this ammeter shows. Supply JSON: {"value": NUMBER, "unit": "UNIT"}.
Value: {"value": -80, "unit": "mA"}
